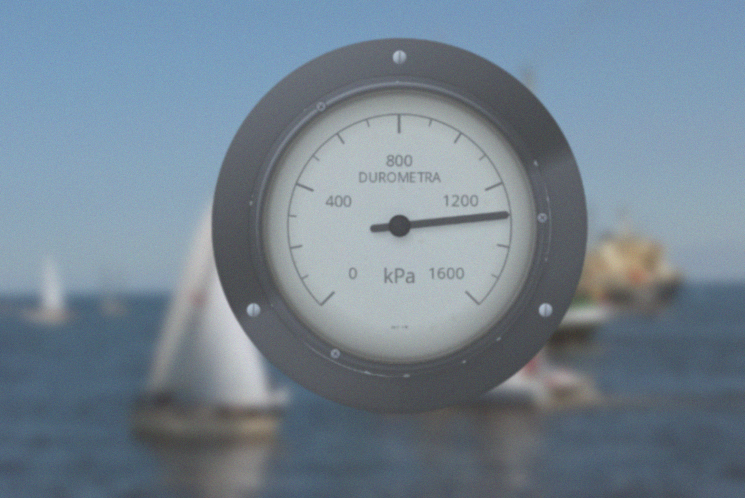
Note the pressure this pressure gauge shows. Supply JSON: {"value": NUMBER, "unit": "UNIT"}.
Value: {"value": 1300, "unit": "kPa"}
